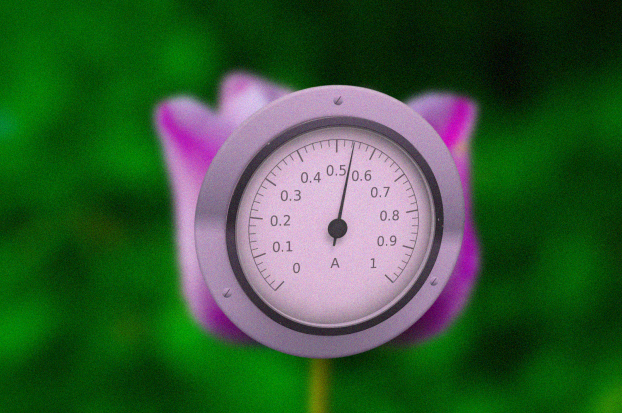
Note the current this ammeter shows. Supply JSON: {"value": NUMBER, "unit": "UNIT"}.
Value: {"value": 0.54, "unit": "A"}
